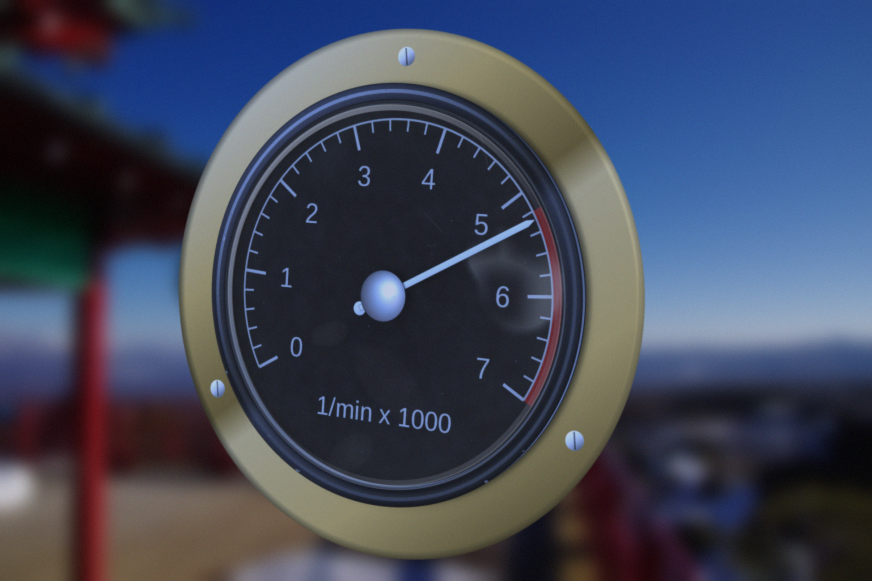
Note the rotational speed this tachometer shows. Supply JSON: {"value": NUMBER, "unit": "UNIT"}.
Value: {"value": 5300, "unit": "rpm"}
